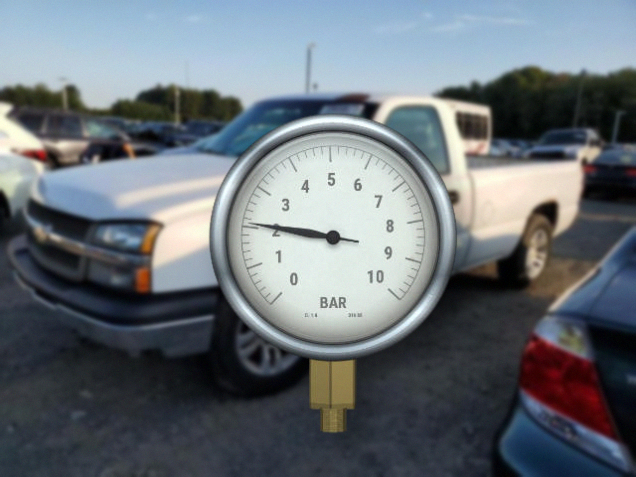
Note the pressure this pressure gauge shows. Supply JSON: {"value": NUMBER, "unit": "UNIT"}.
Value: {"value": 2.1, "unit": "bar"}
